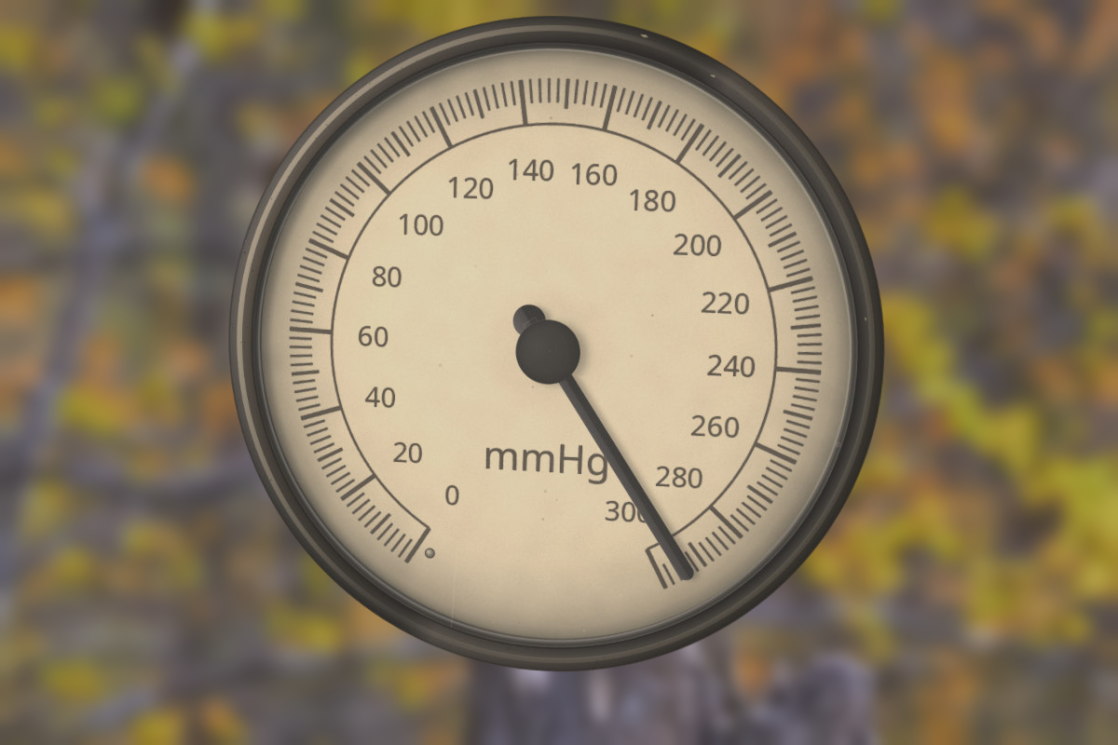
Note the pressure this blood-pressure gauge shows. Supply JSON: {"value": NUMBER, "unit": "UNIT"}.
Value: {"value": 294, "unit": "mmHg"}
